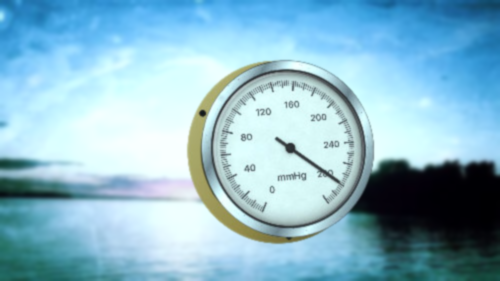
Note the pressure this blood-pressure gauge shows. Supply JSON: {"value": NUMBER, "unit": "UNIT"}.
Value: {"value": 280, "unit": "mmHg"}
